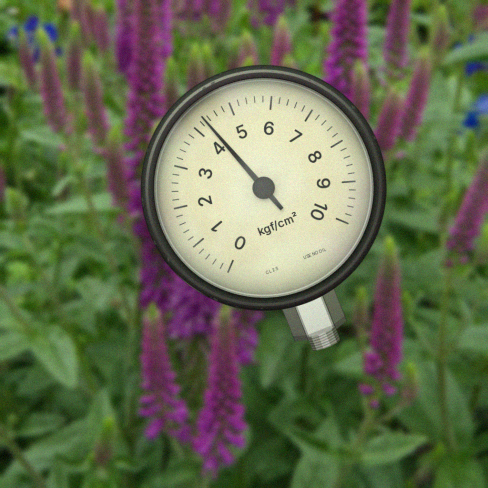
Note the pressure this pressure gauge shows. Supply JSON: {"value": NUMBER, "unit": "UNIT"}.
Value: {"value": 4.3, "unit": "kg/cm²"}
